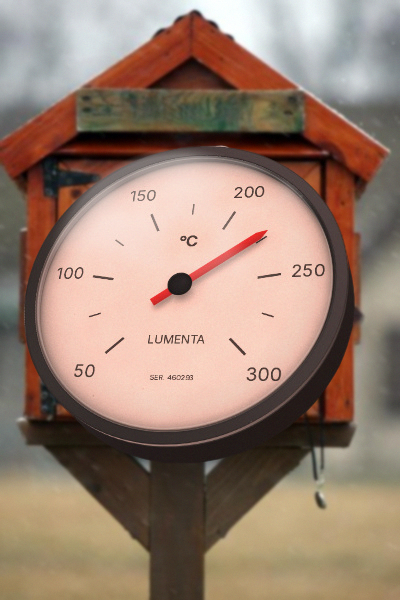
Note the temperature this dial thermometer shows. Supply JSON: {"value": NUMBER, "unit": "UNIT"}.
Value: {"value": 225, "unit": "°C"}
